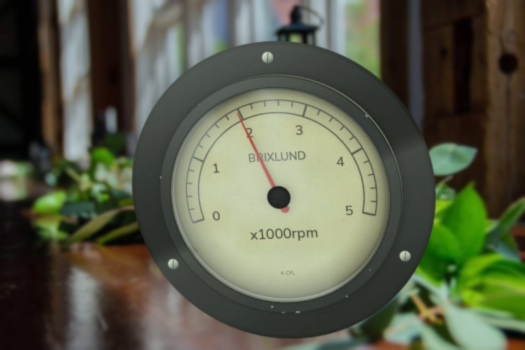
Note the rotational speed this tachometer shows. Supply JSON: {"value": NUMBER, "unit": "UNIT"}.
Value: {"value": 2000, "unit": "rpm"}
